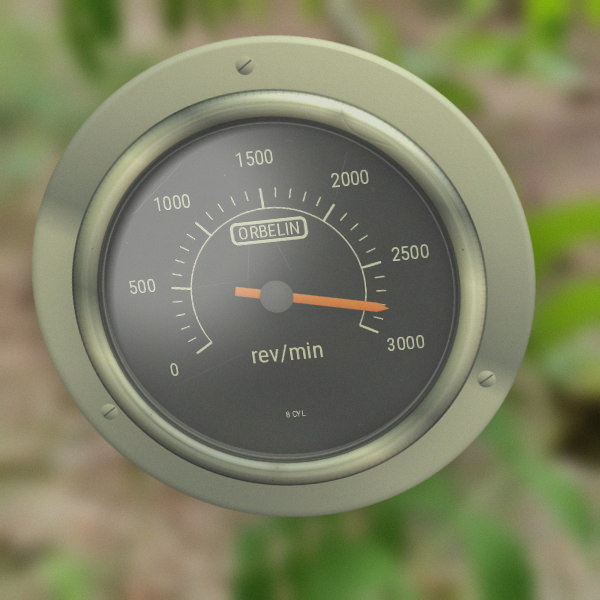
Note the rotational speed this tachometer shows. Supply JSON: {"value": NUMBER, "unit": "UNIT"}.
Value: {"value": 2800, "unit": "rpm"}
